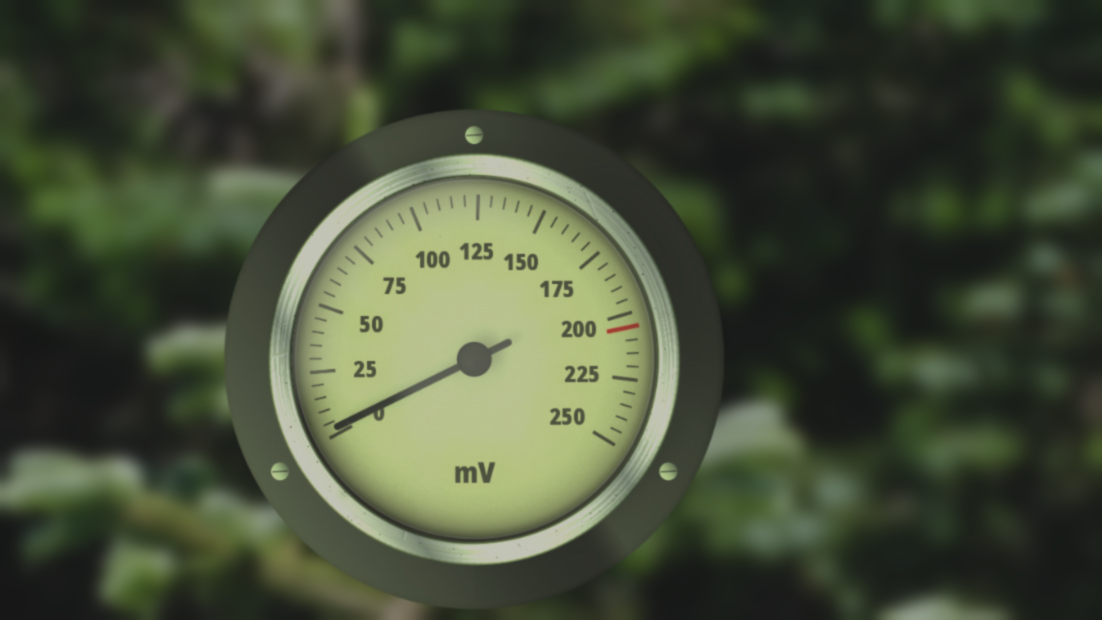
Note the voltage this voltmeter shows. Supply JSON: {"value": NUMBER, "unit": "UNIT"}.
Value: {"value": 2.5, "unit": "mV"}
